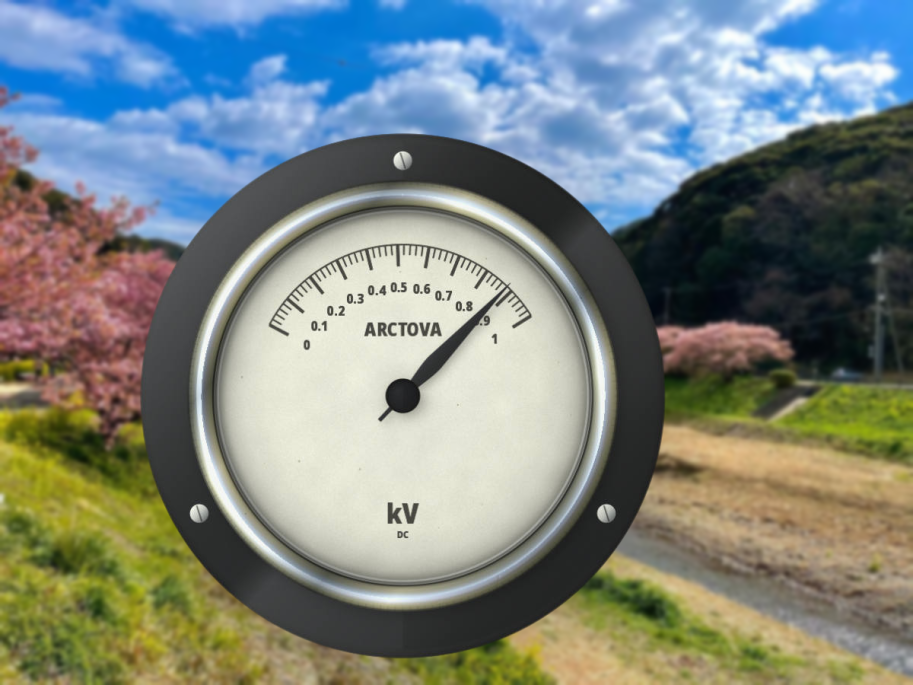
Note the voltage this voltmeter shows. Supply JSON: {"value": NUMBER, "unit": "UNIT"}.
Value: {"value": 0.88, "unit": "kV"}
